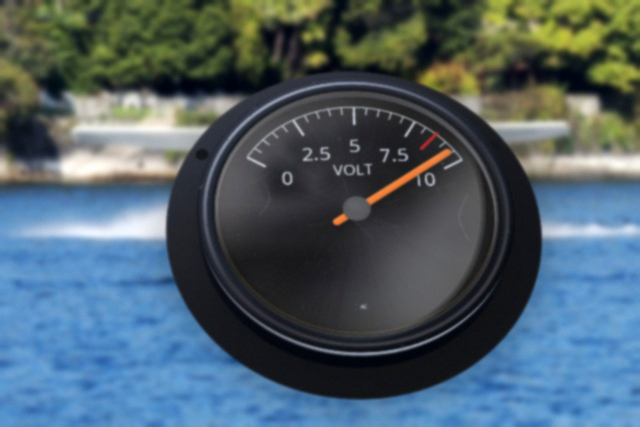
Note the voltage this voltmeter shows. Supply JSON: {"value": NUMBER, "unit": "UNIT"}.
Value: {"value": 9.5, "unit": "V"}
